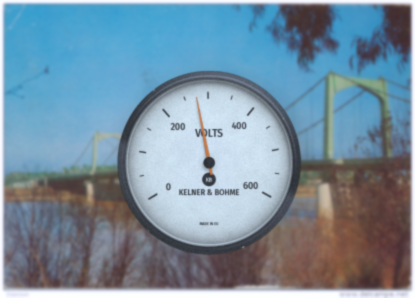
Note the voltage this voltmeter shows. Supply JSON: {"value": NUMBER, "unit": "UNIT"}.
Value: {"value": 275, "unit": "V"}
